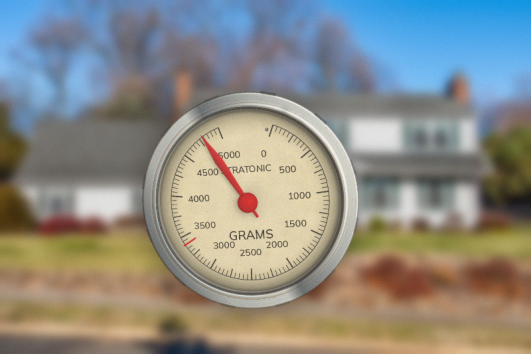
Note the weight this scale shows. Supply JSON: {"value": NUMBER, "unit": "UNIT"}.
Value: {"value": 4800, "unit": "g"}
